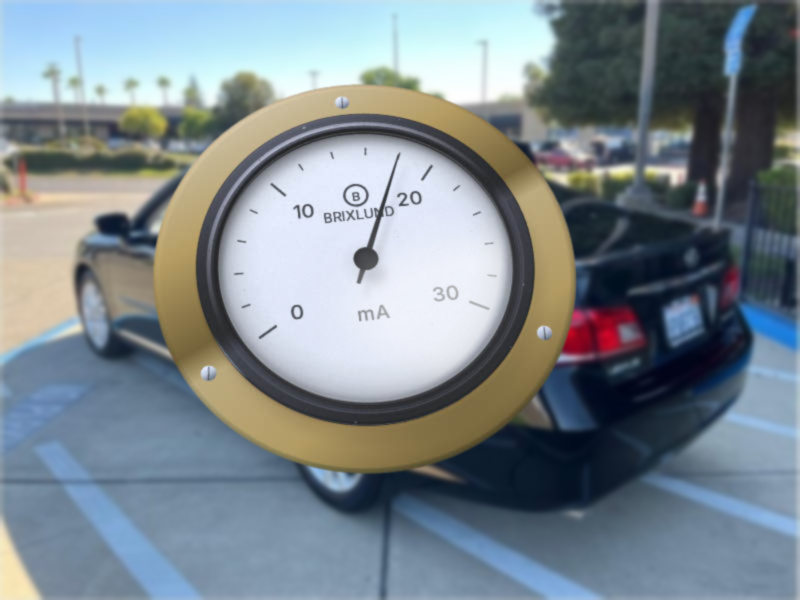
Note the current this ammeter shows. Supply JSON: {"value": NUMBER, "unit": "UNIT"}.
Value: {"value": 18, "unit": "mA"}
